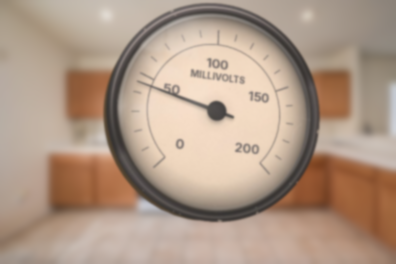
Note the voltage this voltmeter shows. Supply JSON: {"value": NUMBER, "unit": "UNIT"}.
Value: {"value": 45, "unit": "mV"}
